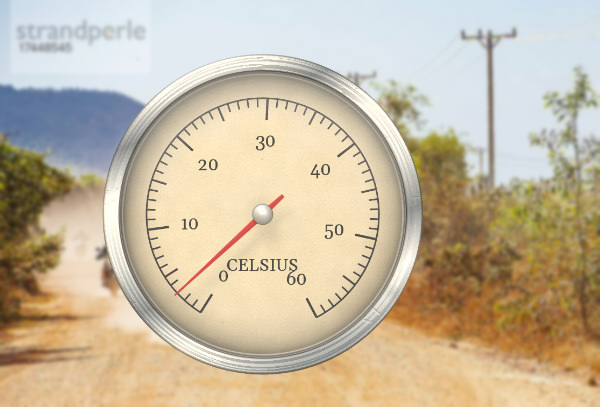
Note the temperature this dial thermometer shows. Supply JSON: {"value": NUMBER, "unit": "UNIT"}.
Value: {"value": 3, "unit": "°C"}
